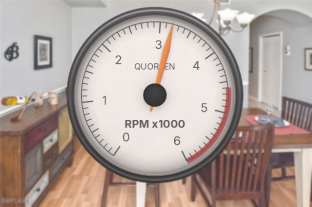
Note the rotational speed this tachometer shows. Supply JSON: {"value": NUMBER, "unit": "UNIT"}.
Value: {"value": 3200, "unit": "rpm"}
